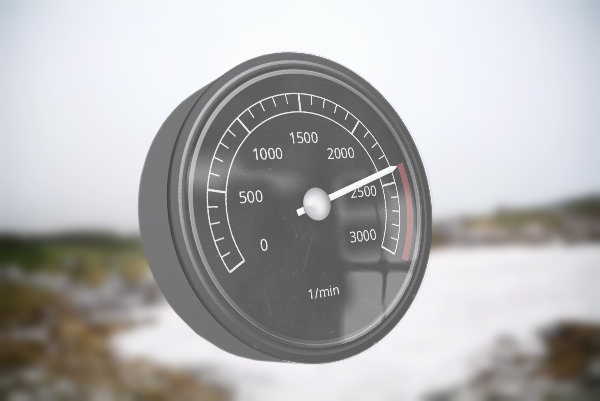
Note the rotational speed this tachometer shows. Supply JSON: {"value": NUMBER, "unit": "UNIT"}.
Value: {"value": 2400, "unit": "rpm"}
